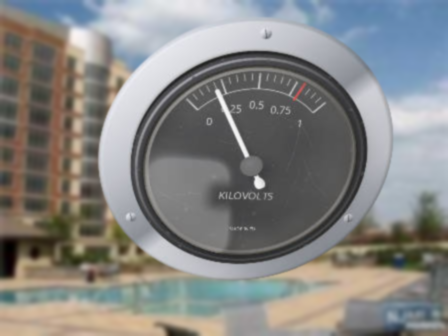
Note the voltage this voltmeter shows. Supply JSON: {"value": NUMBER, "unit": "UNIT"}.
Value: {"value": 0.2, "unit": "kV"}
